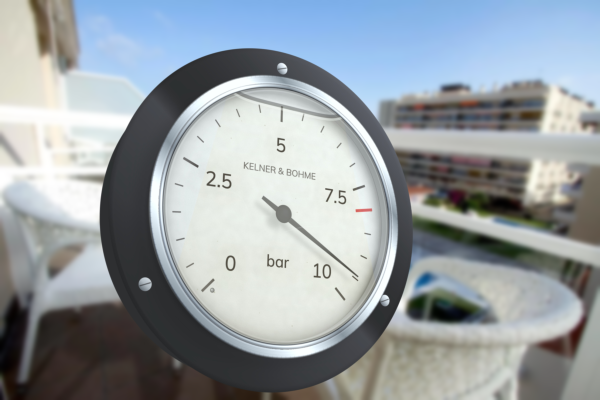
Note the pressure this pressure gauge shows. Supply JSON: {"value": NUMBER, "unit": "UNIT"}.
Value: {"value": 9.5, "unit": "bar"}
